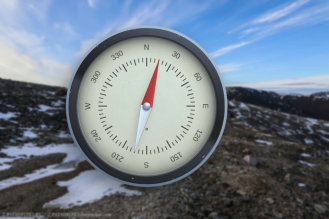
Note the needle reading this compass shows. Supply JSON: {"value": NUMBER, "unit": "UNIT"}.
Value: {"value": 15, "unit": "°"}
